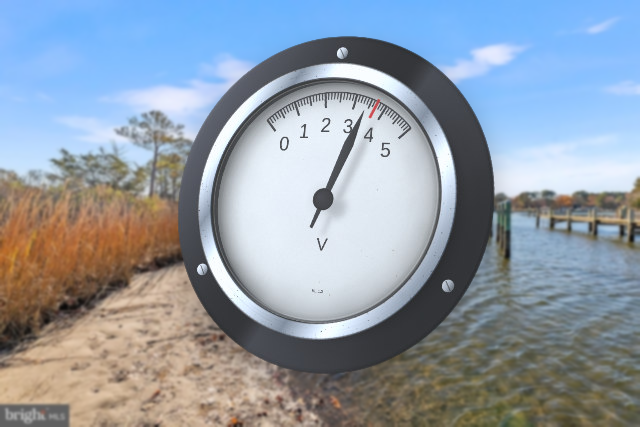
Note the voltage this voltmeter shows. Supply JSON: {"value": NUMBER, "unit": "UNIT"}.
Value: {"value": 3.5, "unit": "V"}
